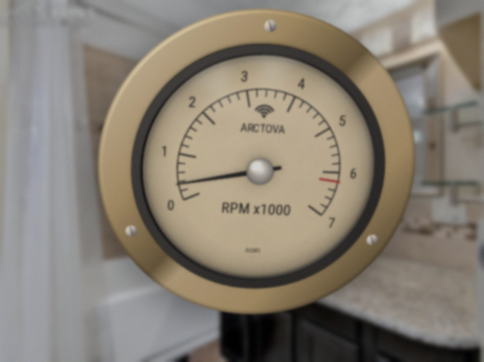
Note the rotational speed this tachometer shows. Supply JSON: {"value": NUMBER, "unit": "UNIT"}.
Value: {"value": 400, "unit": "rpm"}
